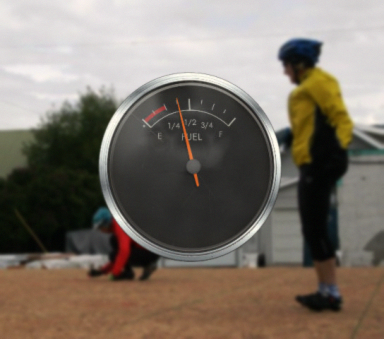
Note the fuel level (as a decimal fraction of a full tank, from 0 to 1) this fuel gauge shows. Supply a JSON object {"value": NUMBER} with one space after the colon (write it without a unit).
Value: {"value": 0.375}
